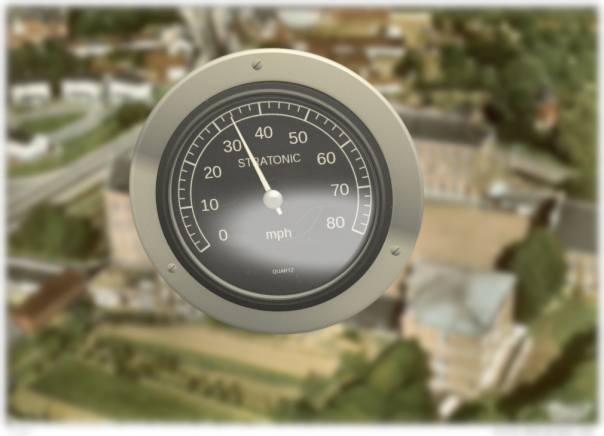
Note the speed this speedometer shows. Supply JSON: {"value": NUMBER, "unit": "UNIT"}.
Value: {"value": 34, "unit": "mph"}
